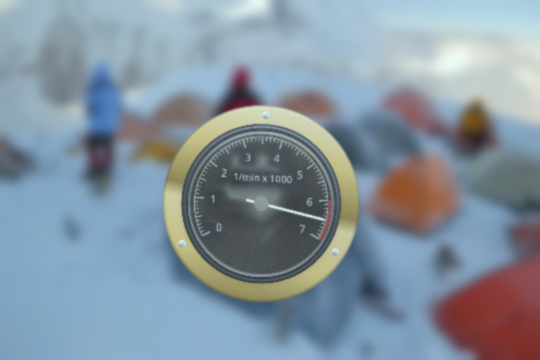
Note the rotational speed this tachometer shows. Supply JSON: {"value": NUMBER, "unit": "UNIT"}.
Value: {"value": 6500, "unit": "rpm"}
